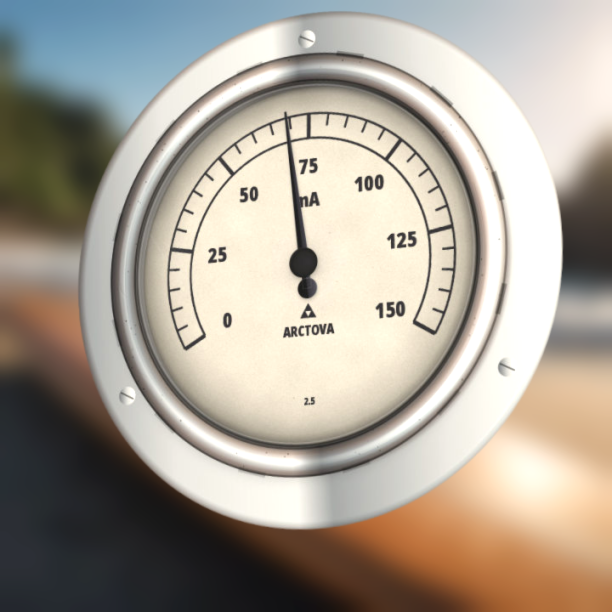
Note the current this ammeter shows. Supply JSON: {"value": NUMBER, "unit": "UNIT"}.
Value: {"value": 70, "unit": "mA"}
